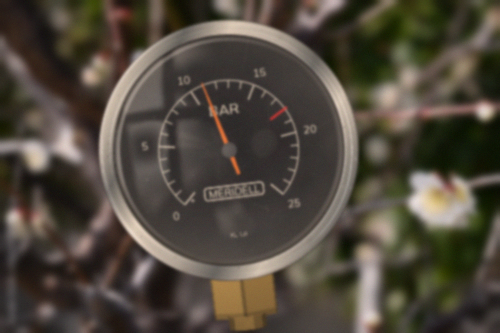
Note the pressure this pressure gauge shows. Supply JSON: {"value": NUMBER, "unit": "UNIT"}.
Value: {"value": 11, "unit": "bar"}
